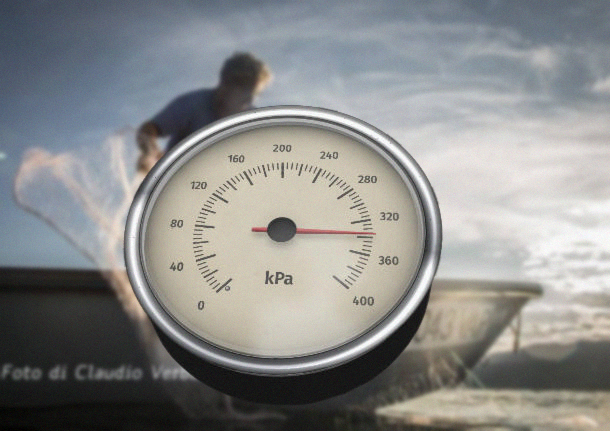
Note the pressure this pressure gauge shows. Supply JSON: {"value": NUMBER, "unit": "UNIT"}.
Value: {"value": 340, "unit": "kPa"}
